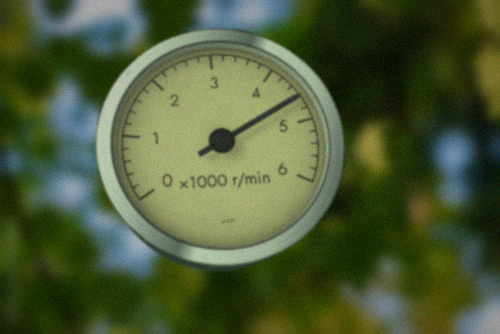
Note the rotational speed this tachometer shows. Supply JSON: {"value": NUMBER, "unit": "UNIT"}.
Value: {"value": 4600, "unit": "rpm"}
